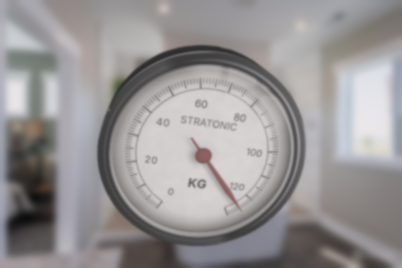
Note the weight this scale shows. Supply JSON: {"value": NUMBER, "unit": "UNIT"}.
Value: {"value": 125, "unit": "kg"}
